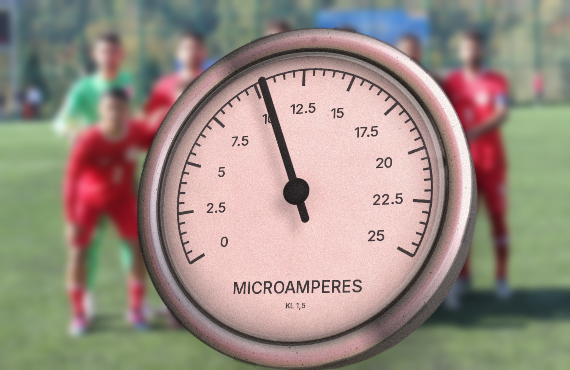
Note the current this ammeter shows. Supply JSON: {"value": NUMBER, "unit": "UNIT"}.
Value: {"value": 10.5, "unit": "µA"}
